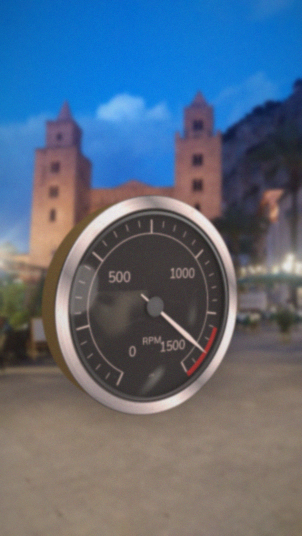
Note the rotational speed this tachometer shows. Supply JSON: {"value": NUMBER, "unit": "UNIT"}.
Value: {"value": 1400, "unit": "rpm"}
